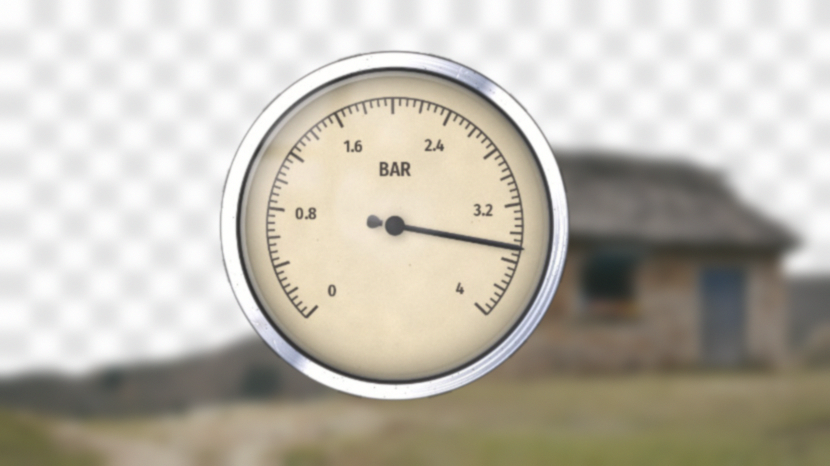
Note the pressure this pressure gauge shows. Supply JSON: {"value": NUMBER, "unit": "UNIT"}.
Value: {"value": 3.5, "unit": "bar"}
